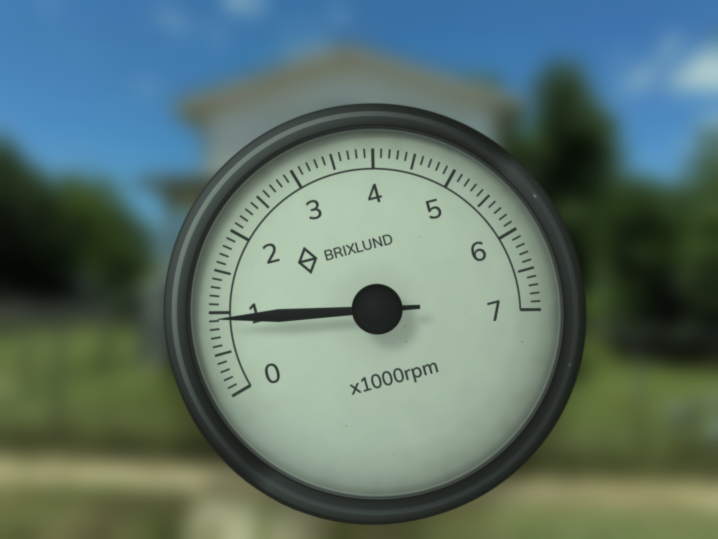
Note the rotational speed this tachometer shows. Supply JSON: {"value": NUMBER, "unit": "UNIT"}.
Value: {"value": 900, "unit": "rpm"}
